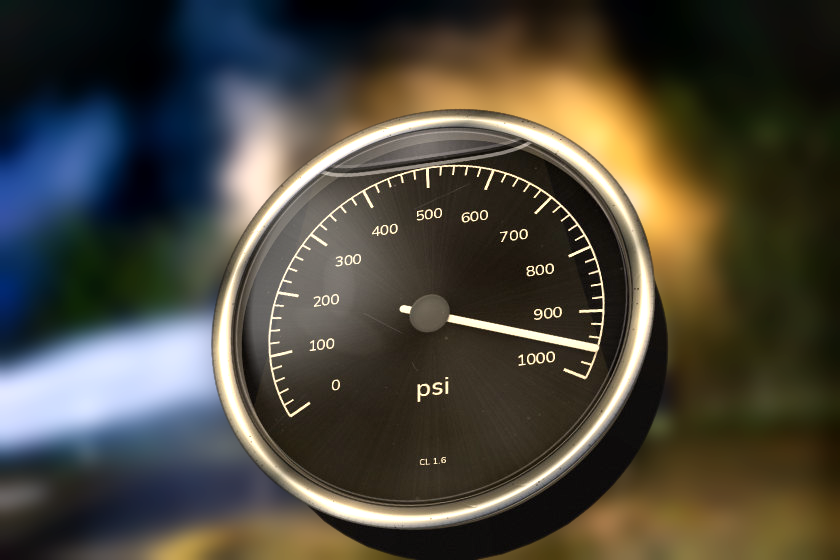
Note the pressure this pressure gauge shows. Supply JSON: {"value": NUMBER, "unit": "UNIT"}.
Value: {"value": 960, "unit": "psi"}
